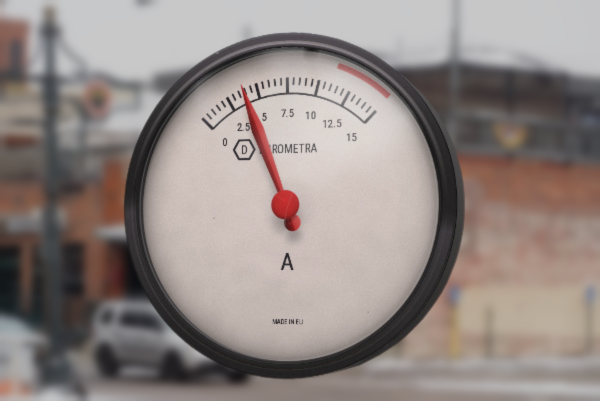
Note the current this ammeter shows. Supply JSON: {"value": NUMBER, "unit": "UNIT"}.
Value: {"value": 4, "unit": "A"}
